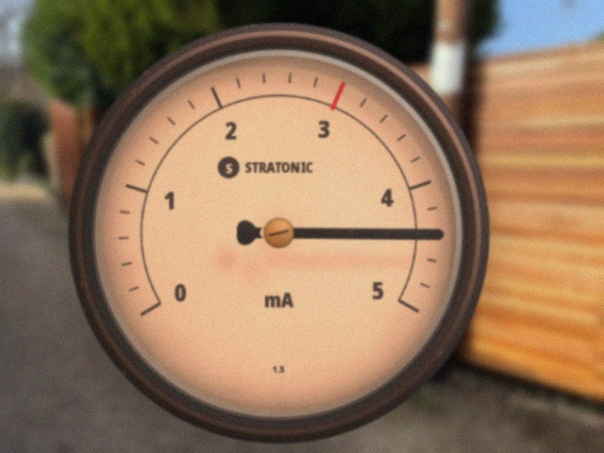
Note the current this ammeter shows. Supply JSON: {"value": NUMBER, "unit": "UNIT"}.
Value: {"value": 4.4, "unit": "mA"}
